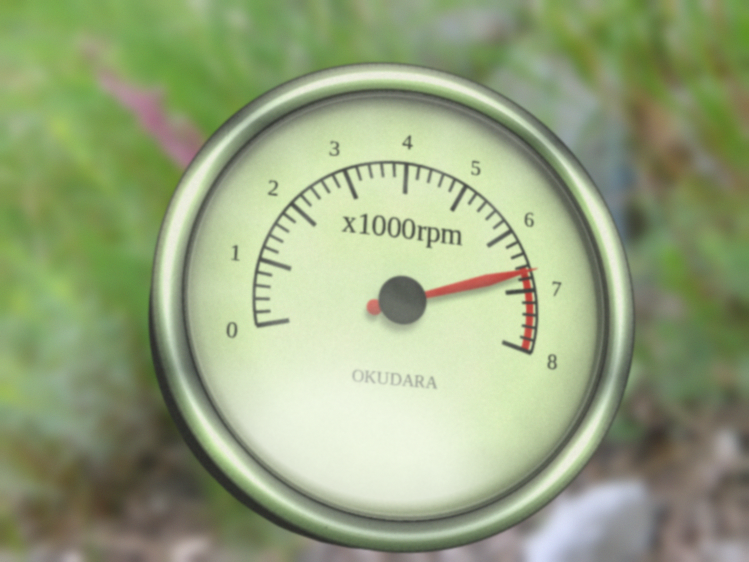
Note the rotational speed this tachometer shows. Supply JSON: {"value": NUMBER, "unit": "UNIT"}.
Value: {"value": 6700, "unit": "rpm"}
